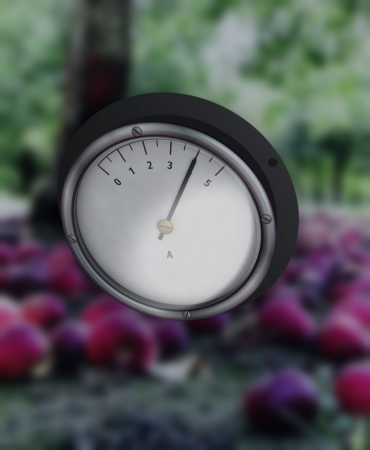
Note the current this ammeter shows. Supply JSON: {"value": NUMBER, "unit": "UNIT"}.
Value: {"value": 4, "unit": "A"}
